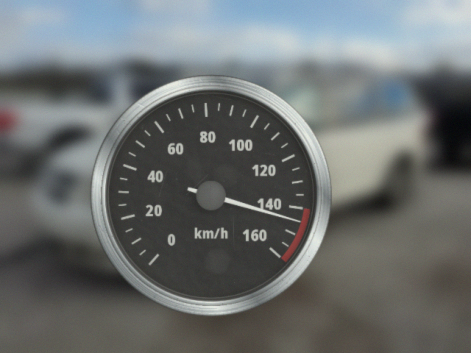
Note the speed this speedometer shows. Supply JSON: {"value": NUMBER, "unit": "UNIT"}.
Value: {"value": 145, "unit": "km/h"}
